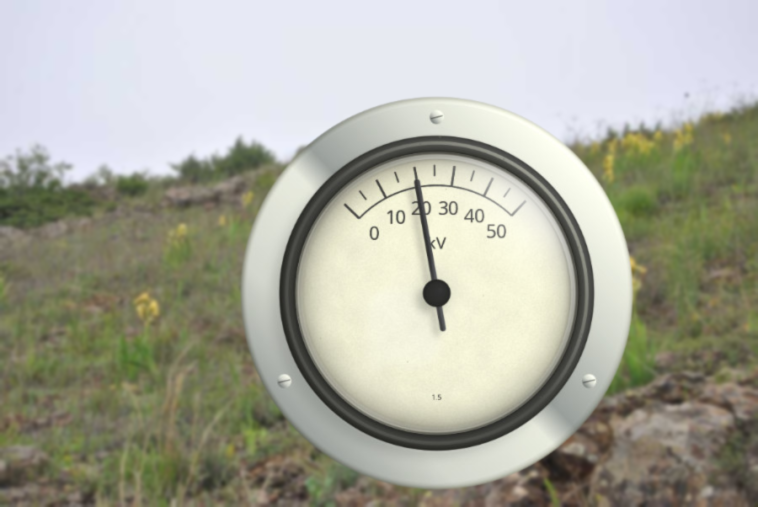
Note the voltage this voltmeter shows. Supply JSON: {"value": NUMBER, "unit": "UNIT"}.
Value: {"value": 20, "unit": "kV"}
